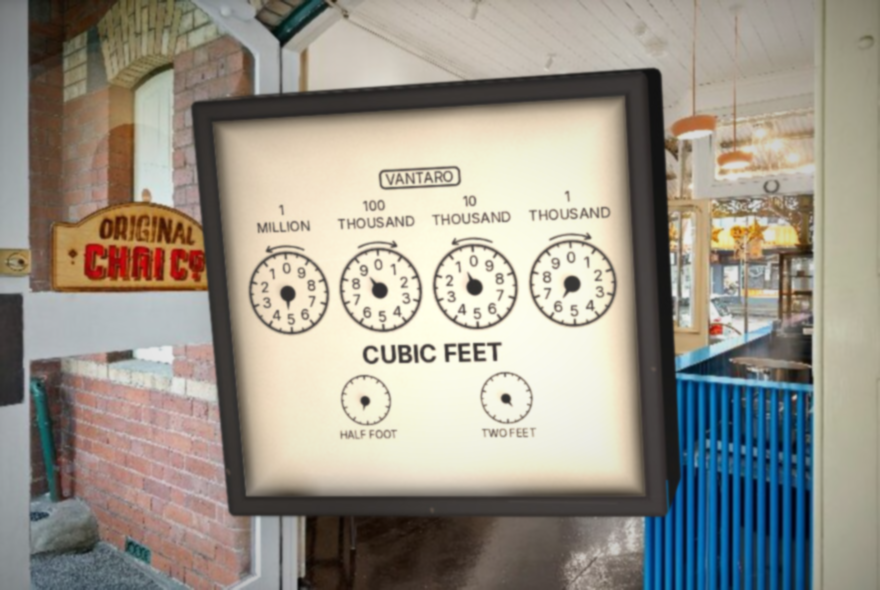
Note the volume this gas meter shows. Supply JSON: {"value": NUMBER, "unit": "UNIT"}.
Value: {"value": 490600, "unit": "ft³"}
